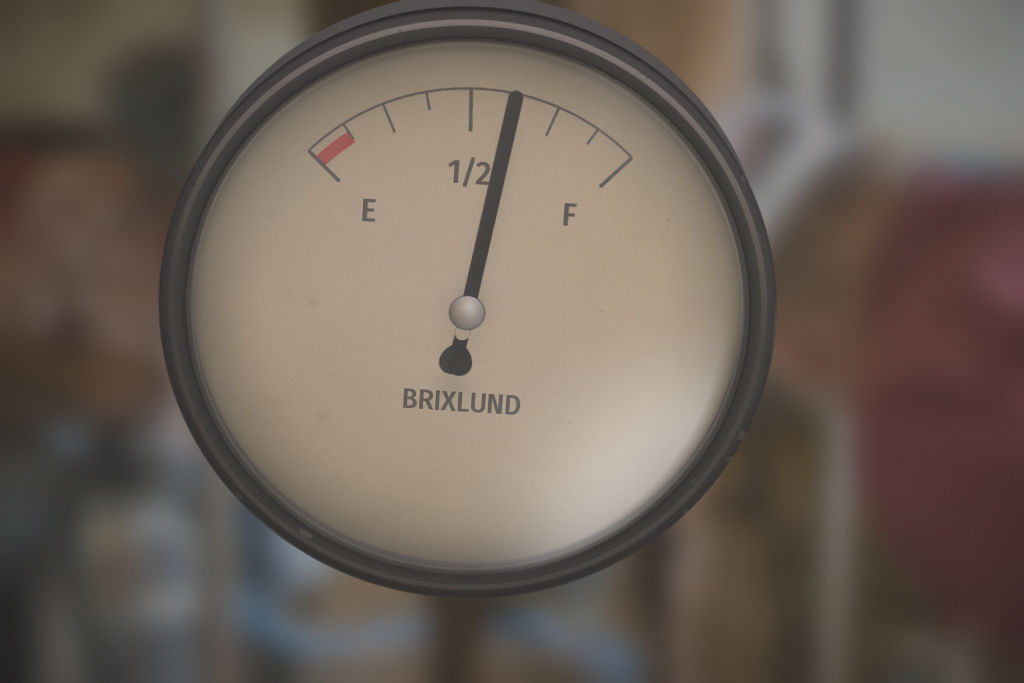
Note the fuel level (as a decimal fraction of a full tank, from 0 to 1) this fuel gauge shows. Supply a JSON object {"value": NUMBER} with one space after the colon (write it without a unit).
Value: {"value": 0.625}
